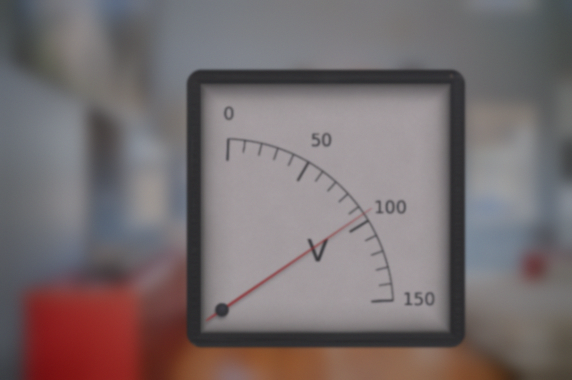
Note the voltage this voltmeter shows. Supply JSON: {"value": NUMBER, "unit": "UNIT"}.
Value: {"value": 95, "unit": "V"}
